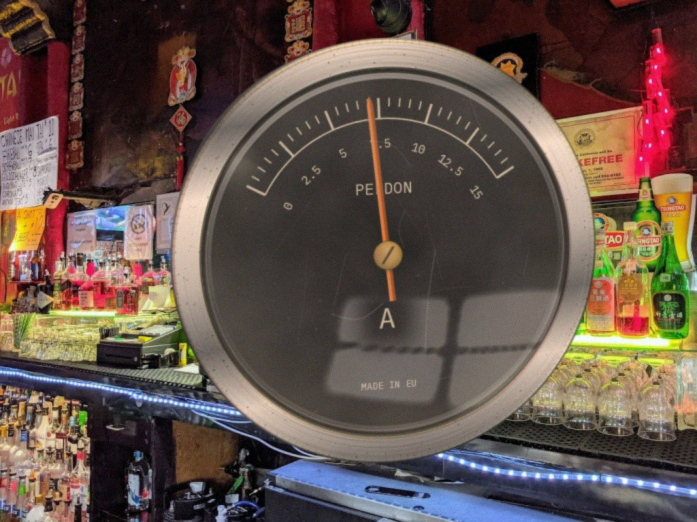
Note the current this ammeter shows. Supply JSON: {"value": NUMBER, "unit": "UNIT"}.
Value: {"value": 7, "unit": "A"}
